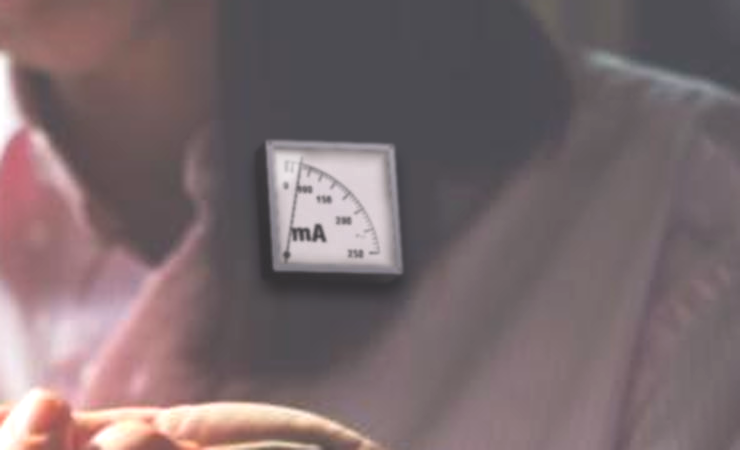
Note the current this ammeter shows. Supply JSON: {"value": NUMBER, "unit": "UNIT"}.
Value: {"value": 75, "unit": "mA"}
